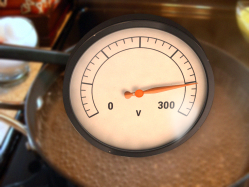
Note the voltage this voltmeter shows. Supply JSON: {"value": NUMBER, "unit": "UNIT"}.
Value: {"value": 250, "unit": "V"}
